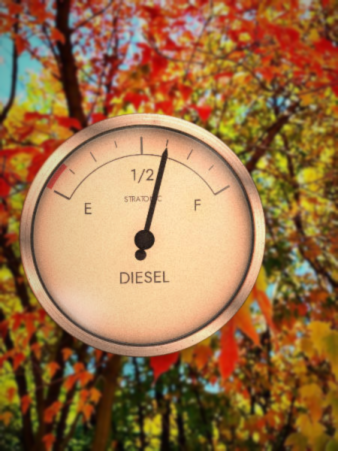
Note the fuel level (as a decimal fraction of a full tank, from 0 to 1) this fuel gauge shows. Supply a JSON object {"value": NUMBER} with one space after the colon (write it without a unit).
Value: {"value": 0.625}
